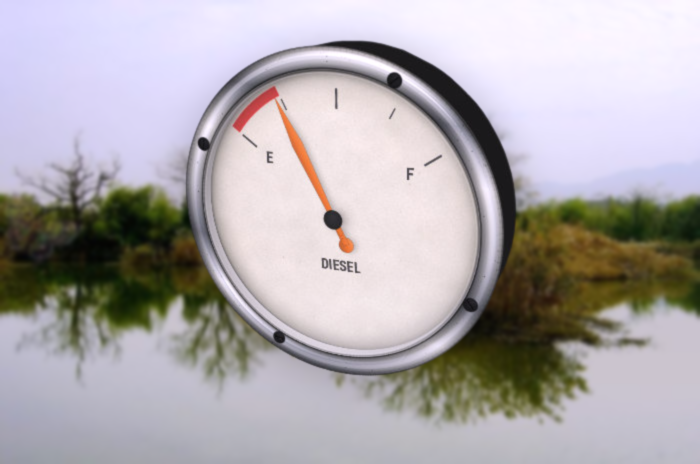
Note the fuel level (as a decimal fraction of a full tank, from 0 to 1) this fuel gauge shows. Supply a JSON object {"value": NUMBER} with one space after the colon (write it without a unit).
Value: {"value": 0.25}
